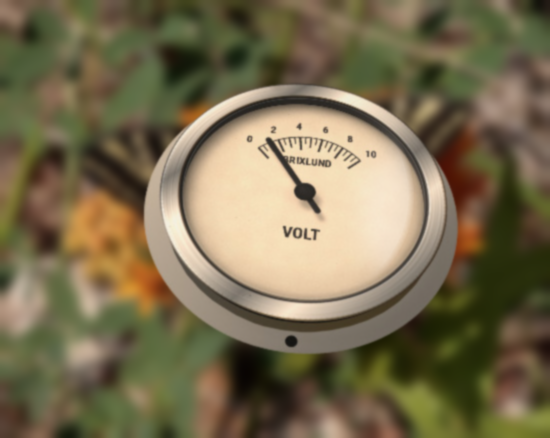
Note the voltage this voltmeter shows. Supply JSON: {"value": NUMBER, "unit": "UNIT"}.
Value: {"value": 1, "unit": "V"}
